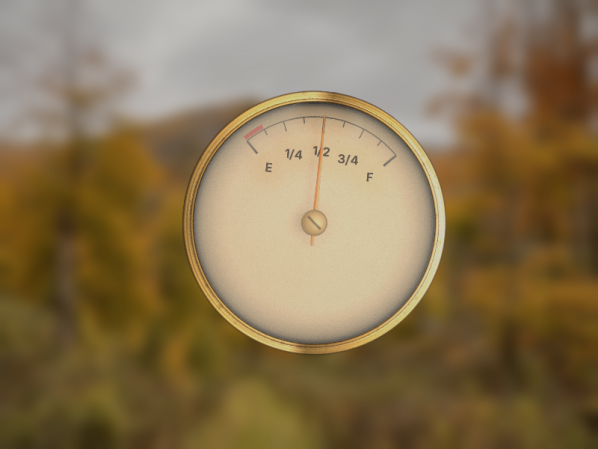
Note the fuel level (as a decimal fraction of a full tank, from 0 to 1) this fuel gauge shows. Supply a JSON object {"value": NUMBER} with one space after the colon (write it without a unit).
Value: {"value": 0.5}
